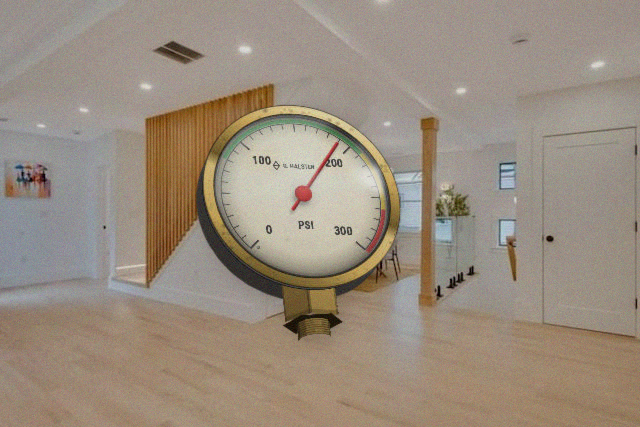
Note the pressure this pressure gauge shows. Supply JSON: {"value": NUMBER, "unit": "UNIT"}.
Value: {"value": 190, "unit": "psi"}
